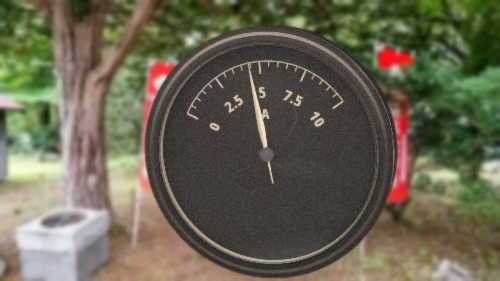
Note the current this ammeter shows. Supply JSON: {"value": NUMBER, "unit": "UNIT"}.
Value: {"value": 4.5, "unit": "A"}
